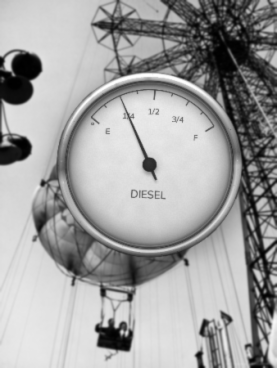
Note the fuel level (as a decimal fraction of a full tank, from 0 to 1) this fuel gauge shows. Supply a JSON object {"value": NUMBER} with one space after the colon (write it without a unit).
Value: {"value": 0.25}
